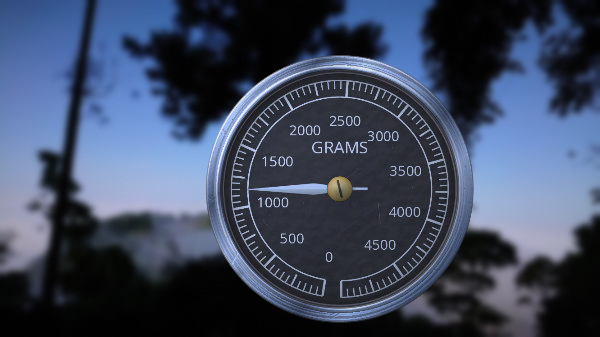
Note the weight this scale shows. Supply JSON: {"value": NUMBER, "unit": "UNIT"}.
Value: {"value": 1150, "unit": "g"}
